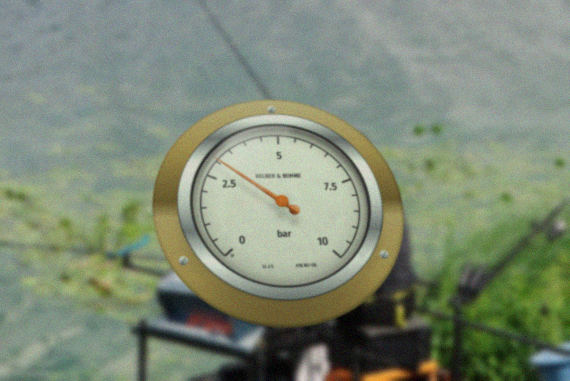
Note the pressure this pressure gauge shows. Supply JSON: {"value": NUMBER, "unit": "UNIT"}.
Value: {"value": 3, "unit": "bar"}
